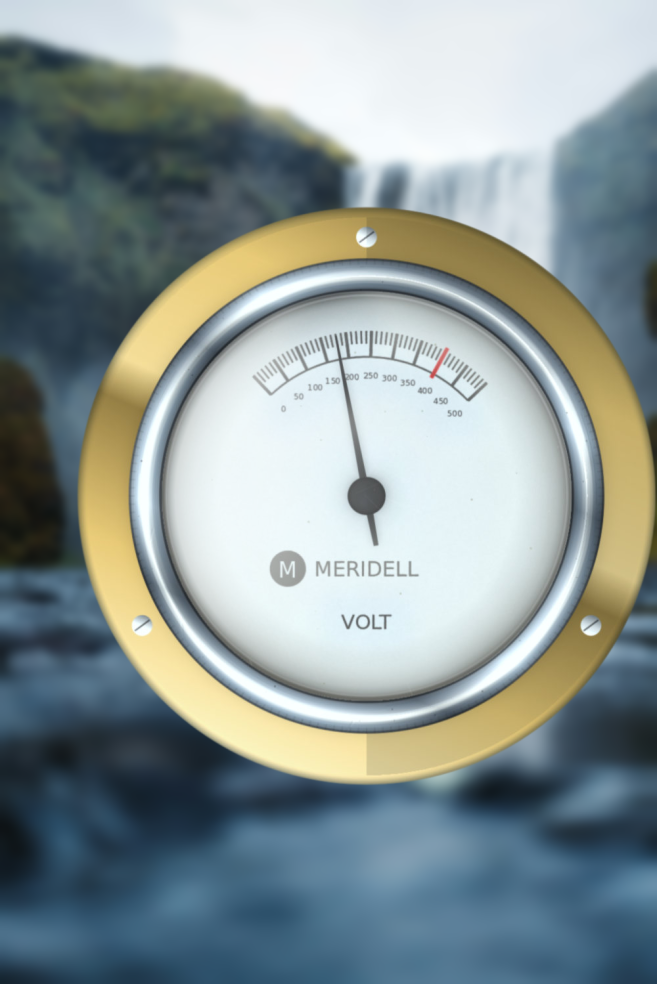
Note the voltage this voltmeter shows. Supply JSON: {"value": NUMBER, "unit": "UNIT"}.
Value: {"value": 180, "unit": "V"}
